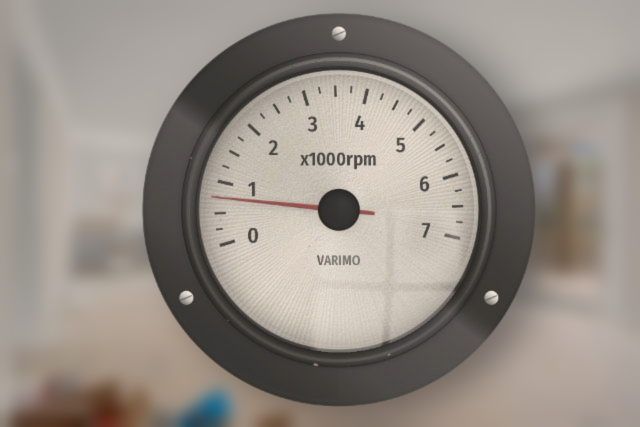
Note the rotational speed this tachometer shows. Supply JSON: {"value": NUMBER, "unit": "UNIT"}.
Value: {"value": 750, "unit": "rpm"}
